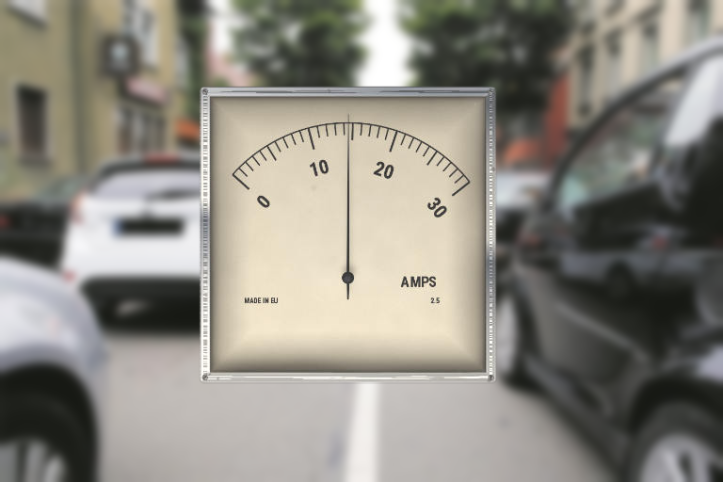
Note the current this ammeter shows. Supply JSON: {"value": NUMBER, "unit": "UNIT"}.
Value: {"value": 14.5, "unit": "A"}
